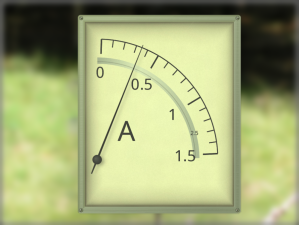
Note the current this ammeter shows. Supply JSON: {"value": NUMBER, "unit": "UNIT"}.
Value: {"value": 0.35, "unit": "A"}
